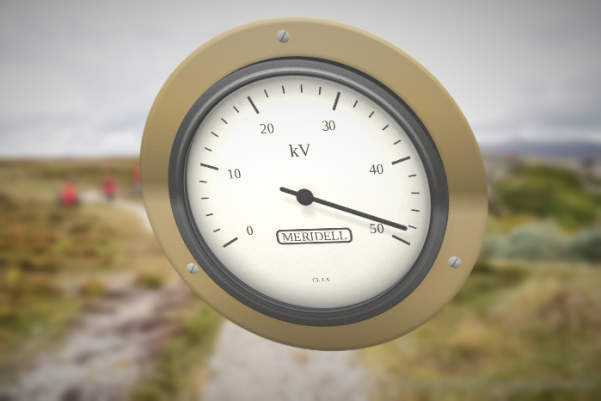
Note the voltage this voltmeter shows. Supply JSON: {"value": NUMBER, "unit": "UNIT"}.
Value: {"value": 48, "unit": "kV"}
